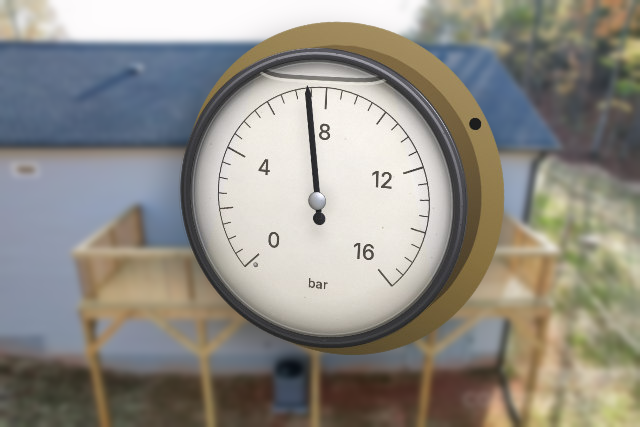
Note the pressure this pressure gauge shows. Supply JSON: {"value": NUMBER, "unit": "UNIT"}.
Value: {"value": 7.5, "unit": "bar"}
